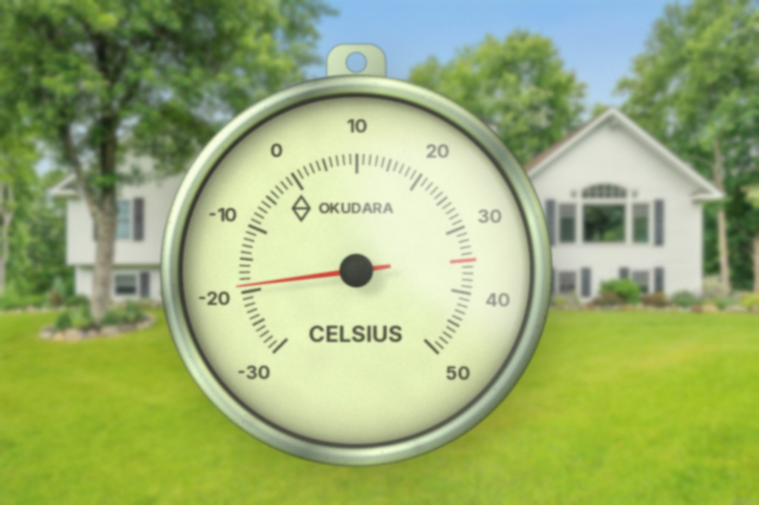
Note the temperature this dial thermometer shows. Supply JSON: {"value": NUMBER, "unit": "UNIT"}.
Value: {"value": -19, "unit": "°C"}
